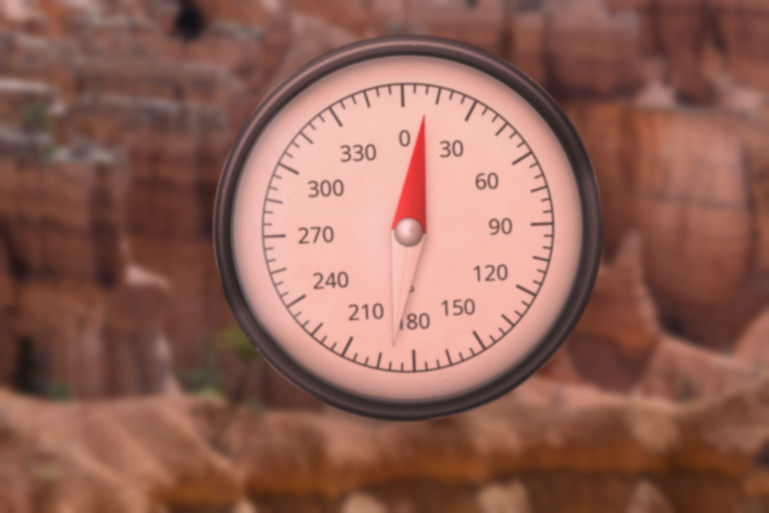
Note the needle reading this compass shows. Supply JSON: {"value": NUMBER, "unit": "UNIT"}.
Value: {"value": 10, "unit": "°"}
